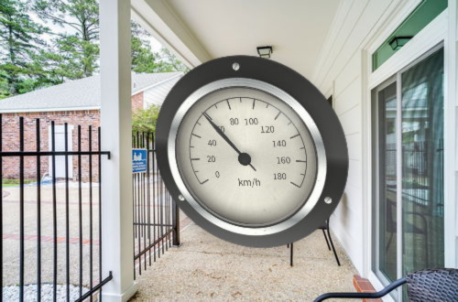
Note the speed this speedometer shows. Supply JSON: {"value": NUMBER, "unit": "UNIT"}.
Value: {"value": 60, "unit": "km/h"}
